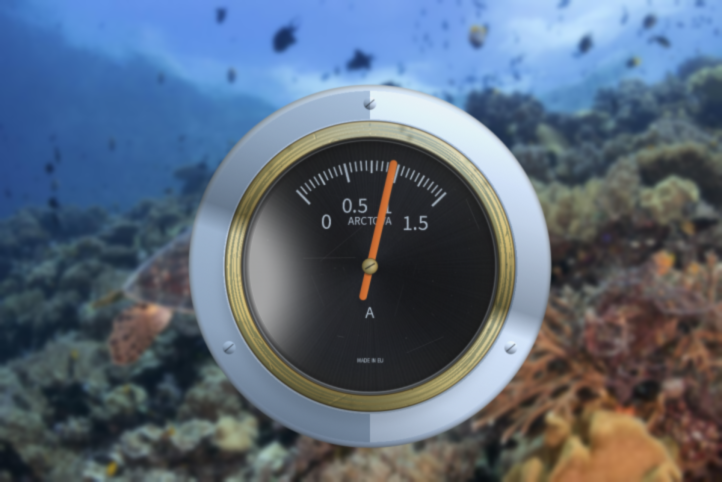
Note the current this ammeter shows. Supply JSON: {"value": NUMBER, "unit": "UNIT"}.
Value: {"value": 0.95, "unit": "A"}
